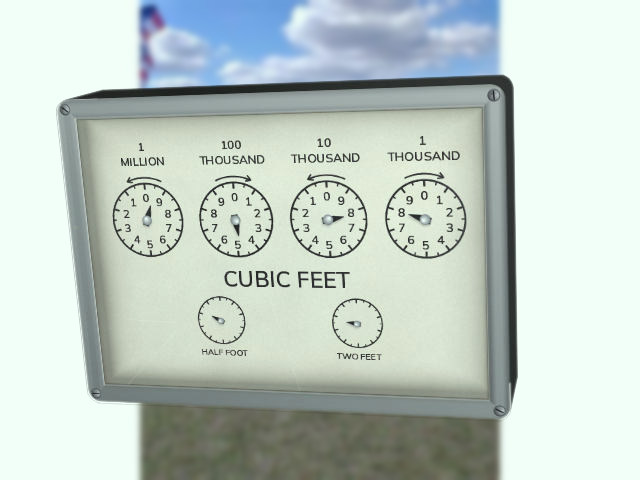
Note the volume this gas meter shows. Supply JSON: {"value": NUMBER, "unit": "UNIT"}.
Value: {"value": 947800, "unit": "ft³"}
